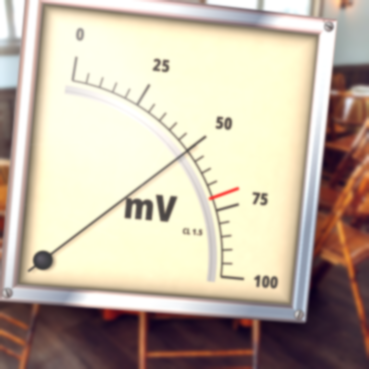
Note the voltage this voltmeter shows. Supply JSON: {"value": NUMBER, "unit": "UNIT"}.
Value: {"value": 50, "unit": "mV"}
